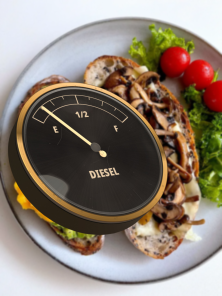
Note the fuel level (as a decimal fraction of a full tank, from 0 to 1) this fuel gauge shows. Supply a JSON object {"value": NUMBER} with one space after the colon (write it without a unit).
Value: {"value": 0.125}
